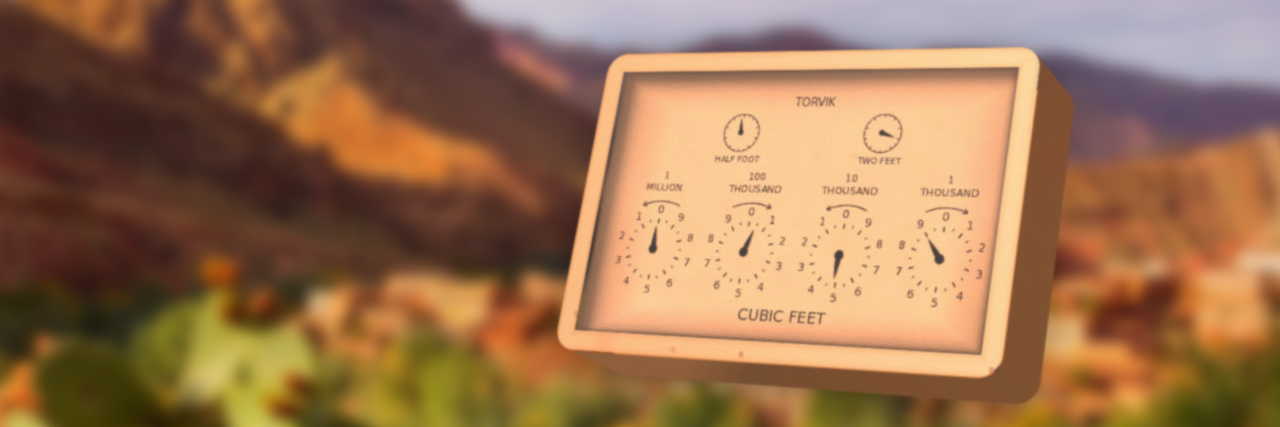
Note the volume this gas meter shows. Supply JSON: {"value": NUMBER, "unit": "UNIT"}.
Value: {"value": 4900, "unit": "ft³"}
